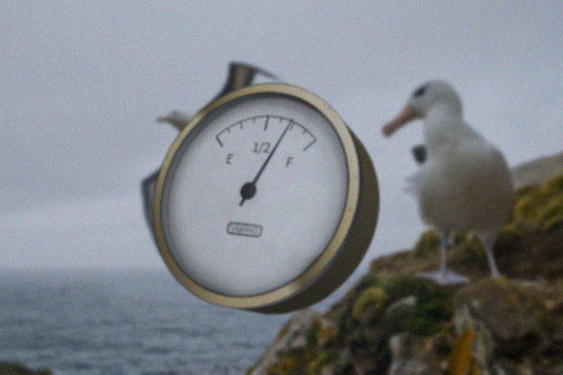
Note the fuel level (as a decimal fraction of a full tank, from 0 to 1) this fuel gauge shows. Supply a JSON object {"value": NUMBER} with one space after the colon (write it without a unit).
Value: {"value": 0.75}
